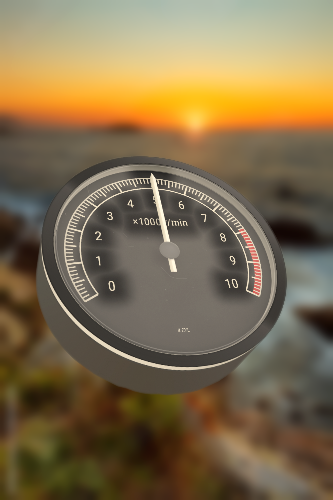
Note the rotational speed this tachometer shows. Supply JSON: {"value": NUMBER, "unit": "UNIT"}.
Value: {"value": 5000, "unit": "rpm"}
